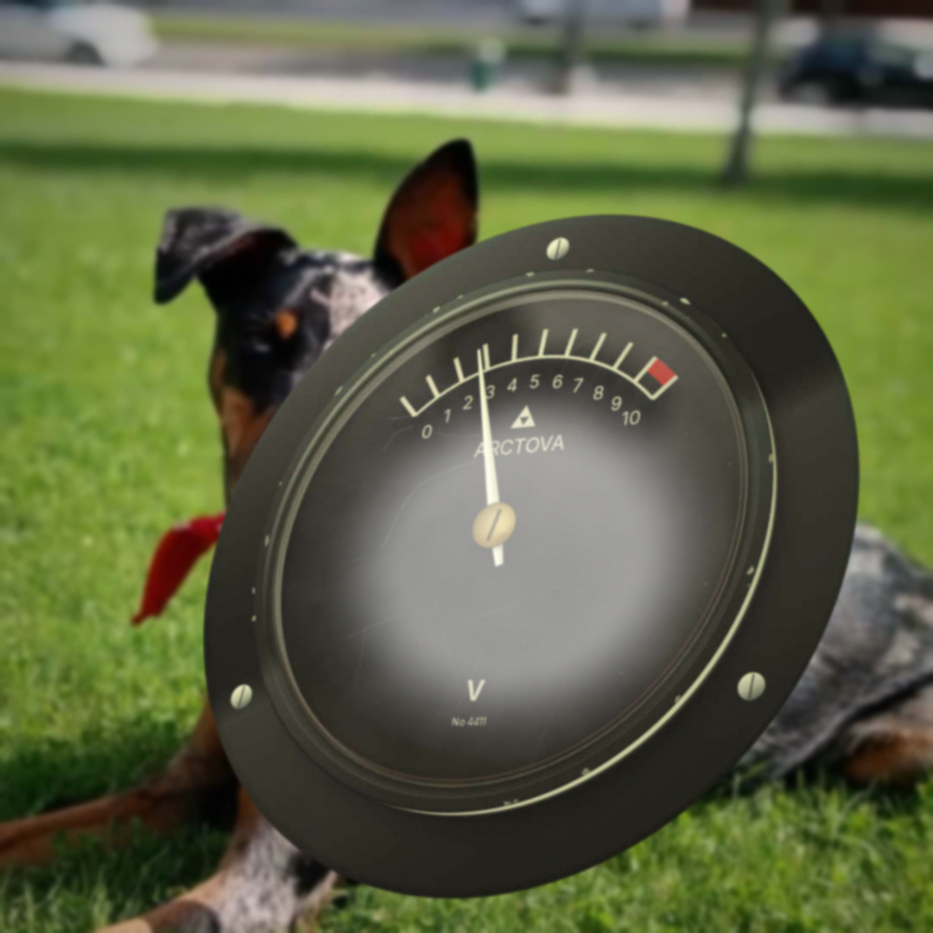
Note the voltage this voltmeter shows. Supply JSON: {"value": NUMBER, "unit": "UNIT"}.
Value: {"value": 3, "unit": "V"}
